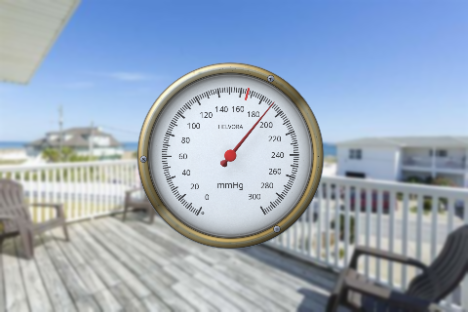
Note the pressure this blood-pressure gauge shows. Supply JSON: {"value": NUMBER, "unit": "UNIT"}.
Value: {"value": 190, "unit": "mmHg"}
